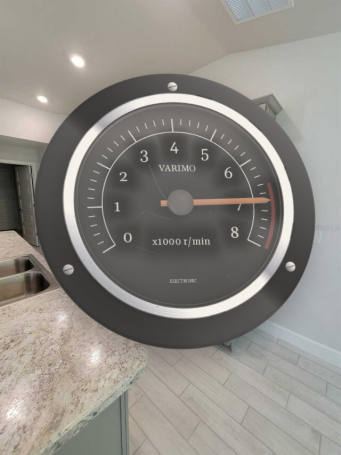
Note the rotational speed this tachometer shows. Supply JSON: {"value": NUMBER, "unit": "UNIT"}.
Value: {"value": 7000, "unit": "rpm"}
